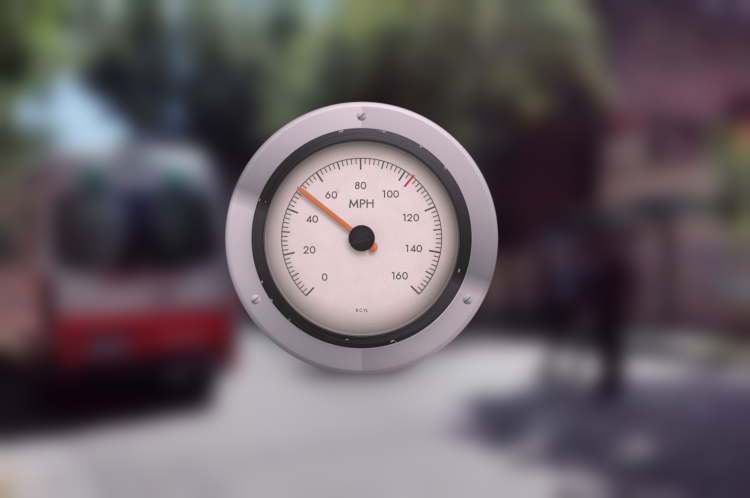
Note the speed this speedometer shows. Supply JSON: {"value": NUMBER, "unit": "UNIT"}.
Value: {"value": 50, "unit": "mph"}
